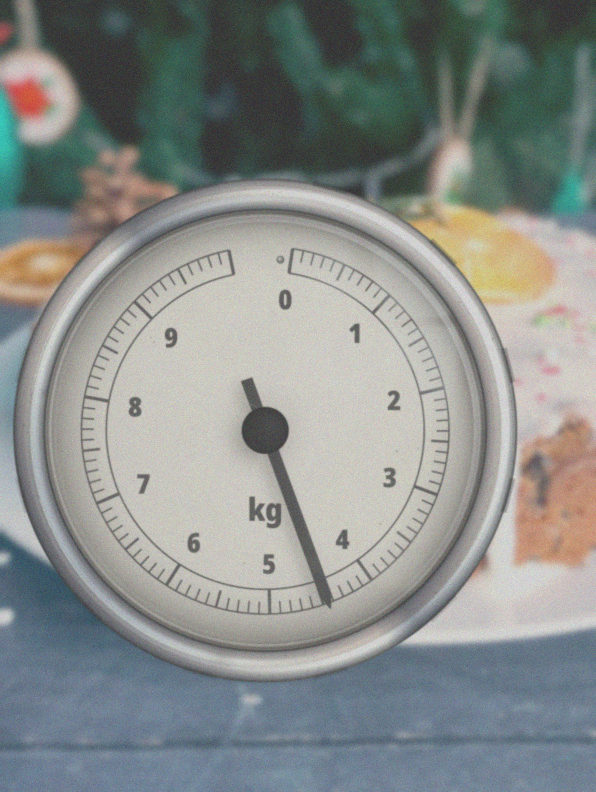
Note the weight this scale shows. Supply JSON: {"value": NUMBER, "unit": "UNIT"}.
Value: {"value": 4.45, "unit": "kg"}
